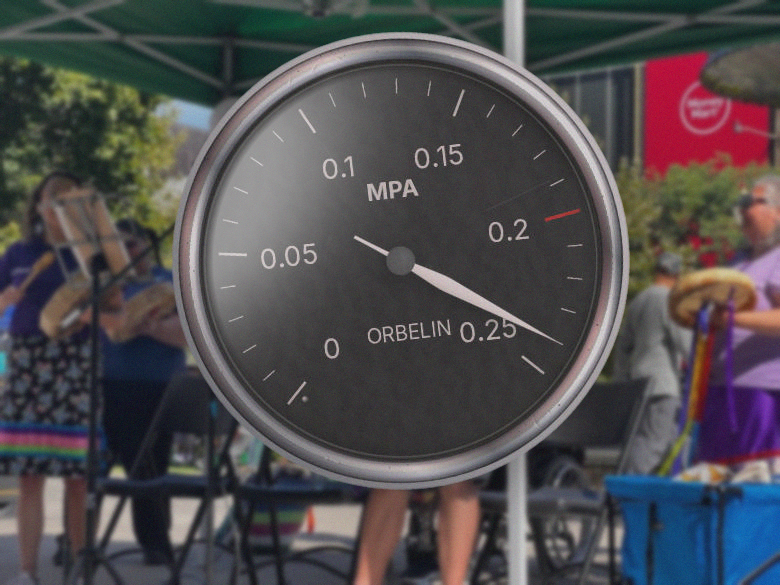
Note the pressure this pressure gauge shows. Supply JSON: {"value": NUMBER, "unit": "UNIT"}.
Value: {"value": 0.24, "unit": "MPa"}
